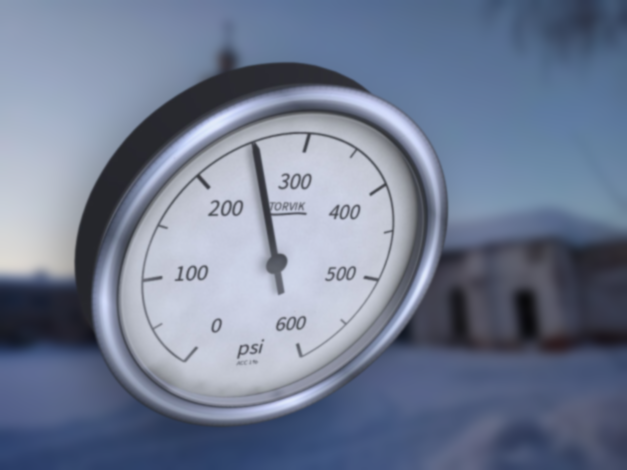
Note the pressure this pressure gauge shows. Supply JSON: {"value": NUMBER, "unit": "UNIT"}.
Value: {"value": 250, "unit": "psi"}
